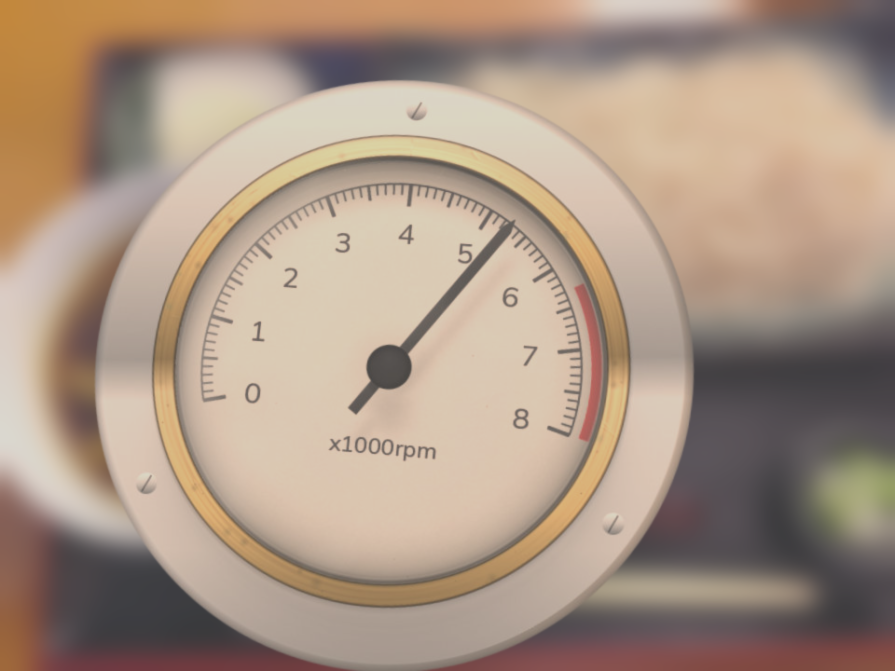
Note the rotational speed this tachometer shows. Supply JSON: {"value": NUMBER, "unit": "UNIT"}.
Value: {"value": 5300, "unit": "rpm"}
